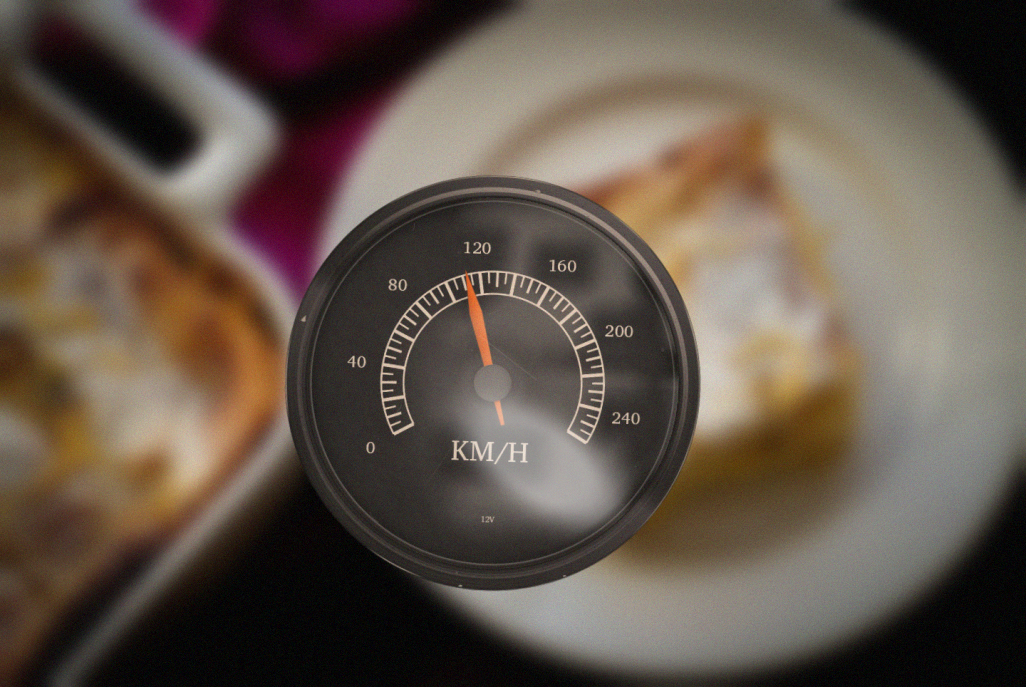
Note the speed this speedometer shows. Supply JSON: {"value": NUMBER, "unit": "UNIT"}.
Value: {"value": 112.5, "unit": "km/h"}
